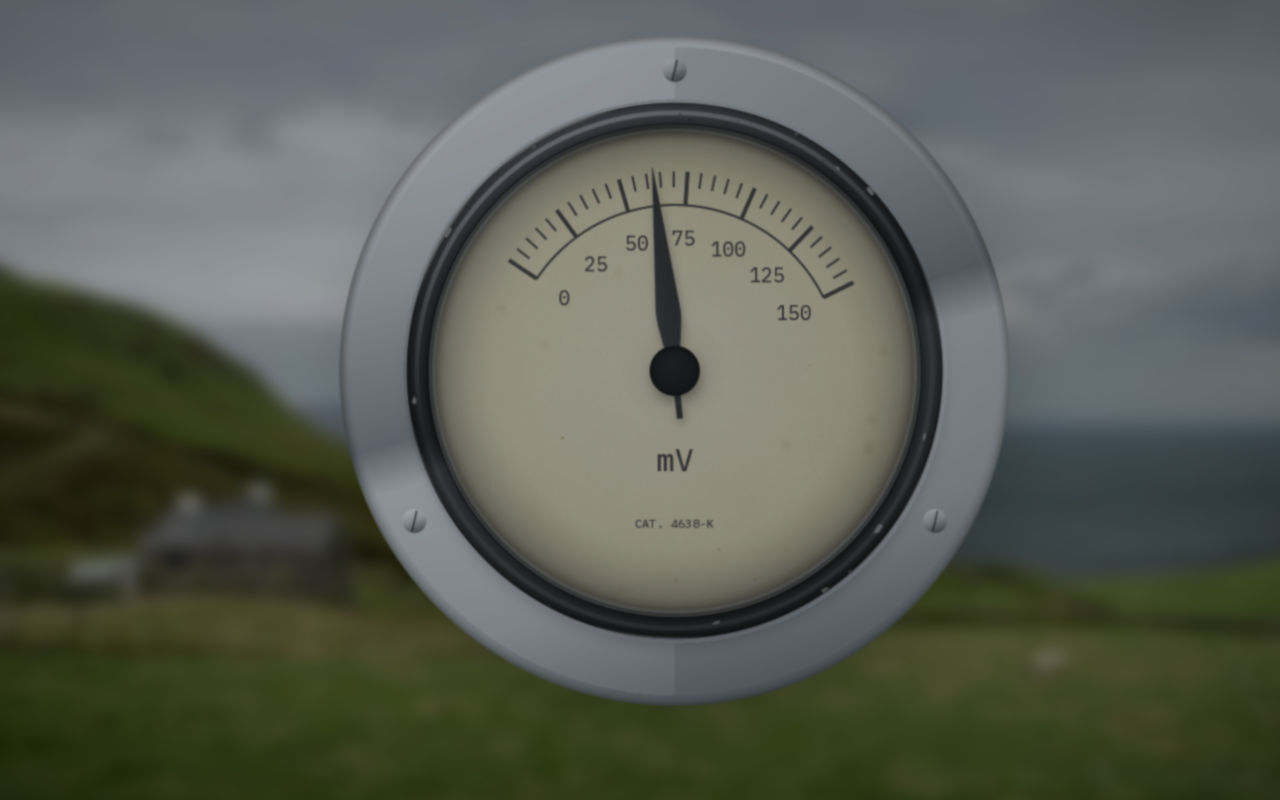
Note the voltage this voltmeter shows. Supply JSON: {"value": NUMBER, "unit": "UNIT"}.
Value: {"value": 62.5, "unit": "mV"}
